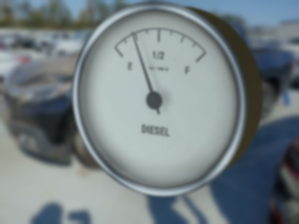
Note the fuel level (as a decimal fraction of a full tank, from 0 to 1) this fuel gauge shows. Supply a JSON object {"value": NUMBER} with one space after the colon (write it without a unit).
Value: {"value": 0.25}
